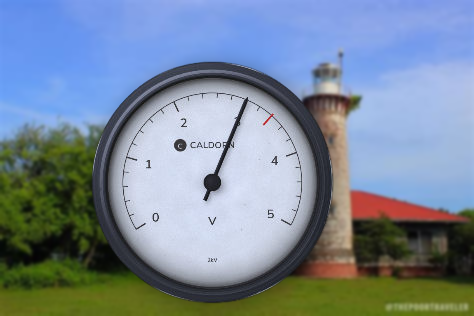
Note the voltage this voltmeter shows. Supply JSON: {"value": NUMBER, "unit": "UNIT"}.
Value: {"value": 3, "unit": "V"}
